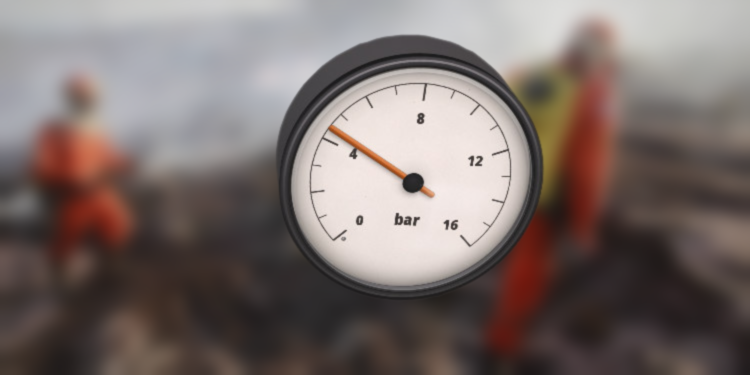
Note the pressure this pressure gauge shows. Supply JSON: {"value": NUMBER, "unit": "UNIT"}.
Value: {"value": 4.5, "unit": "bar"}
